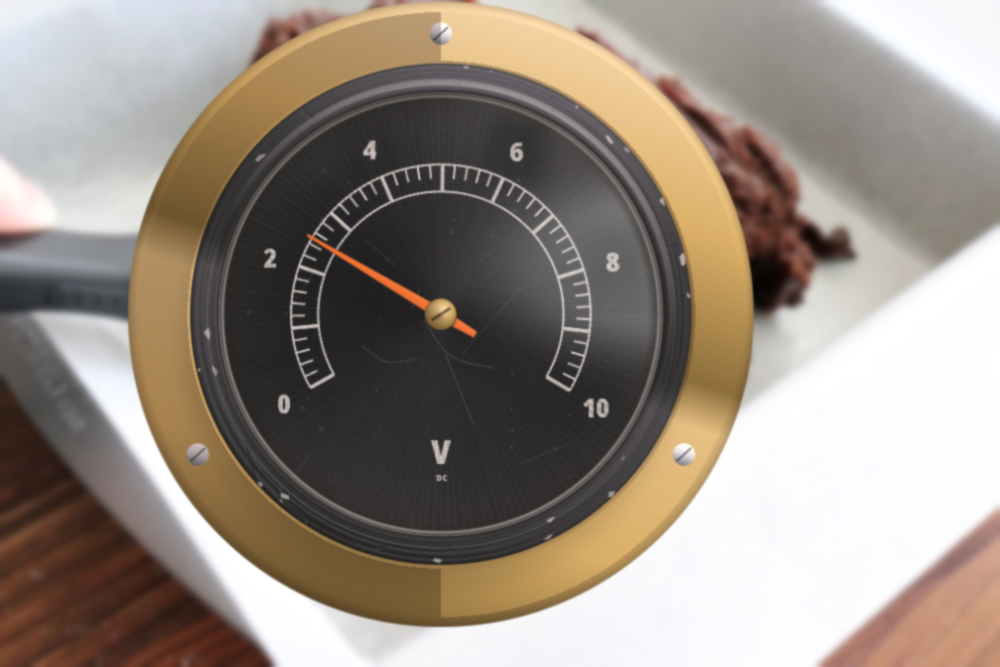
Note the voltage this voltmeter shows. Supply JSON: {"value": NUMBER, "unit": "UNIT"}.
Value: {"value": 2.5, "unit": "V"}
